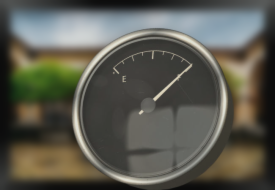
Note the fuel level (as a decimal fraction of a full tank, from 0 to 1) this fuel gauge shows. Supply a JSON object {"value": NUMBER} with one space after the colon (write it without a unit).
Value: {"value": 1}
